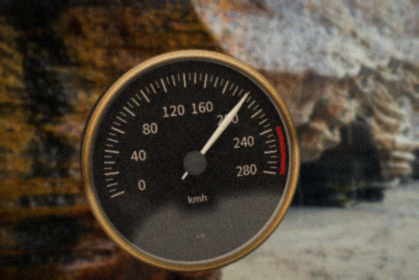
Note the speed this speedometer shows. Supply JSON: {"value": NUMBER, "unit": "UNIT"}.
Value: {"value": 200, "unit": "km/h"}
